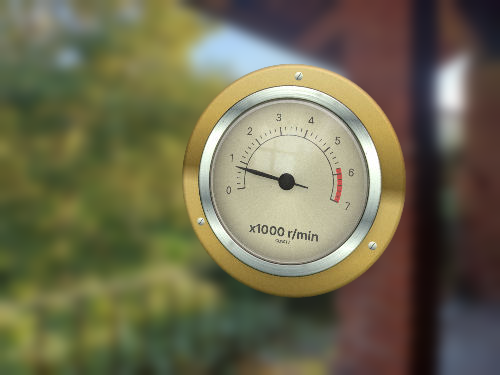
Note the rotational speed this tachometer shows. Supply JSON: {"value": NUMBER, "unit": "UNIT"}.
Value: {"value": 800, "unit": "rpm"}
